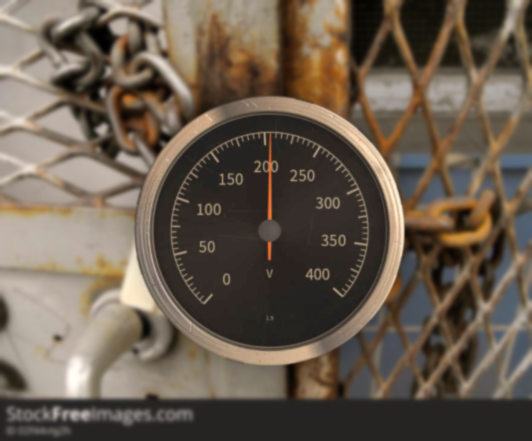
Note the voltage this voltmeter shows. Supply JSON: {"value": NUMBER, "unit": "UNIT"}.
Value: {"value": 205, "unit": "V"}
